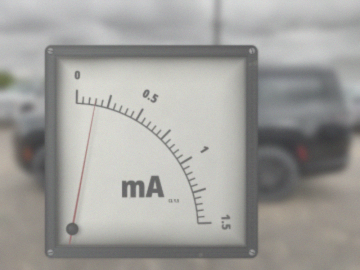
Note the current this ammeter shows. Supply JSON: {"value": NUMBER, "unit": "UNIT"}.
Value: {"value": 0.15, "unit": "mA"}
